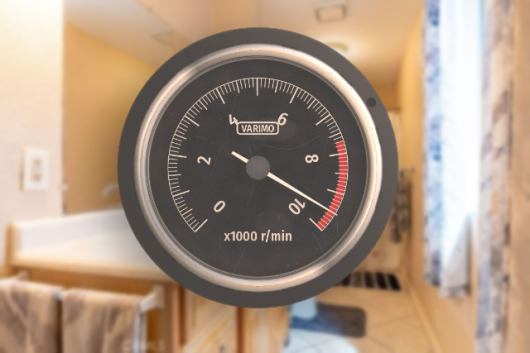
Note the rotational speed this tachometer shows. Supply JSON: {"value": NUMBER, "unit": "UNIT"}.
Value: {"value": 9500, "unit": "rpm"}
